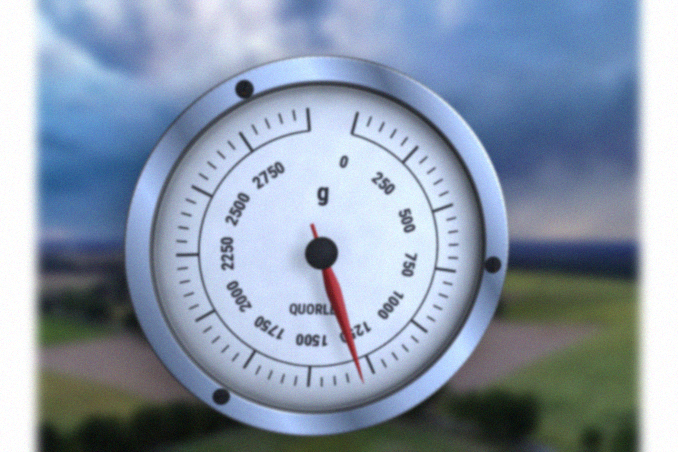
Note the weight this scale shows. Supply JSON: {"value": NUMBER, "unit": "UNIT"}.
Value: {"value": 1300, "unit": "g"}
